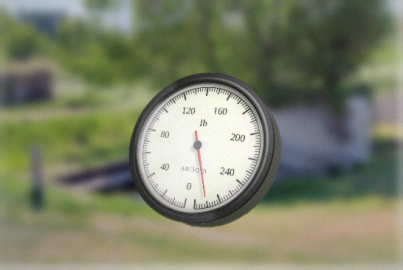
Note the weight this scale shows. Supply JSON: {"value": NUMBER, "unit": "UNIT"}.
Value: {"value": 270, "unit": "lb"}
